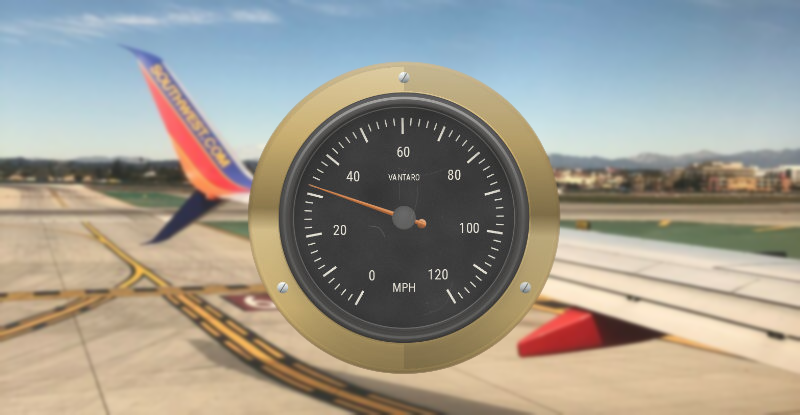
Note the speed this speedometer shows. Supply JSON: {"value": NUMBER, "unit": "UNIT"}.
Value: {"value": 32, "unit": "mph"}
